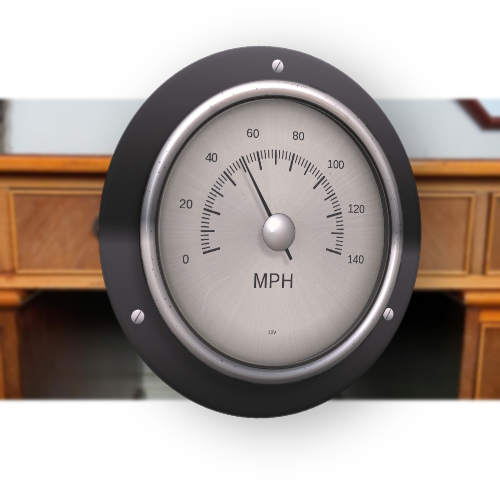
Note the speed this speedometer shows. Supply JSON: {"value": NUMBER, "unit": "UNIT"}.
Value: {"value": 50, "unit": "mph"}
